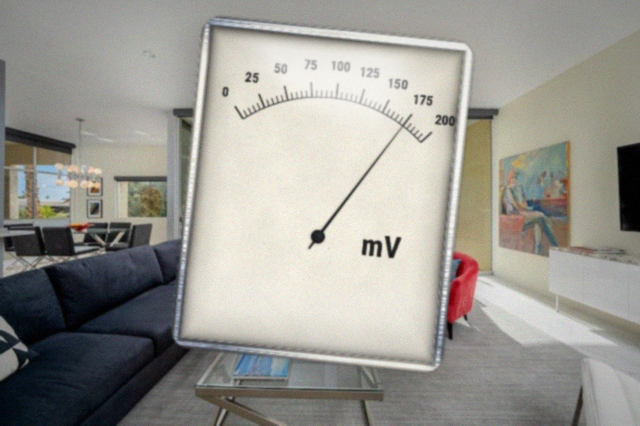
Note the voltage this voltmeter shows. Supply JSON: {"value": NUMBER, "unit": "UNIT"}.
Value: {"value": 175, "unit": "mV"}
